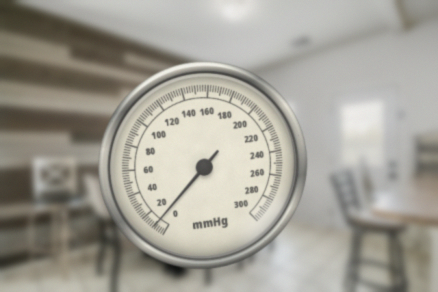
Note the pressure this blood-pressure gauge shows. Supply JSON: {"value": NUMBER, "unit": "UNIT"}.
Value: {"value": 10, "unit": "mmHg"}
